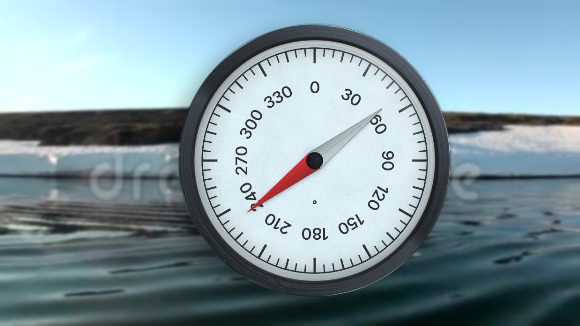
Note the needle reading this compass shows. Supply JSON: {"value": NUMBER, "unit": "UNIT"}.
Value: {"value": 232.5, "unit": "°"}
